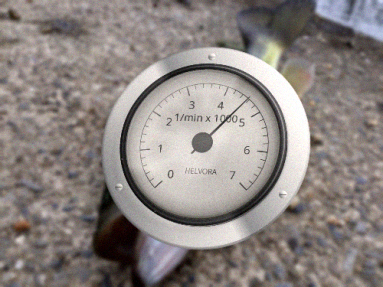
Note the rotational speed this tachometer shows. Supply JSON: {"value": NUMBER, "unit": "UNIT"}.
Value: {"value": 4600, "unit": "rpm"}
